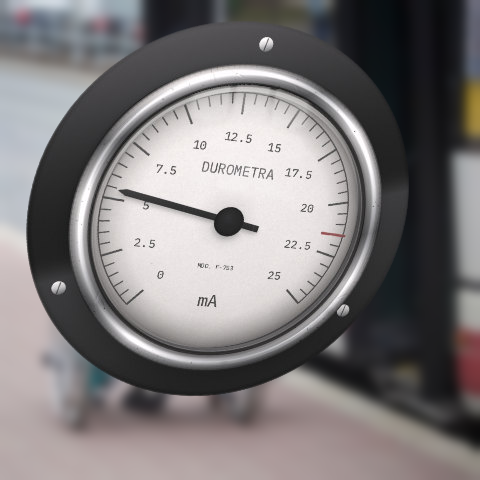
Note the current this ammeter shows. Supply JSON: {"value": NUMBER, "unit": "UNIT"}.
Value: {"value": 5.5, "unit": "mA"}
